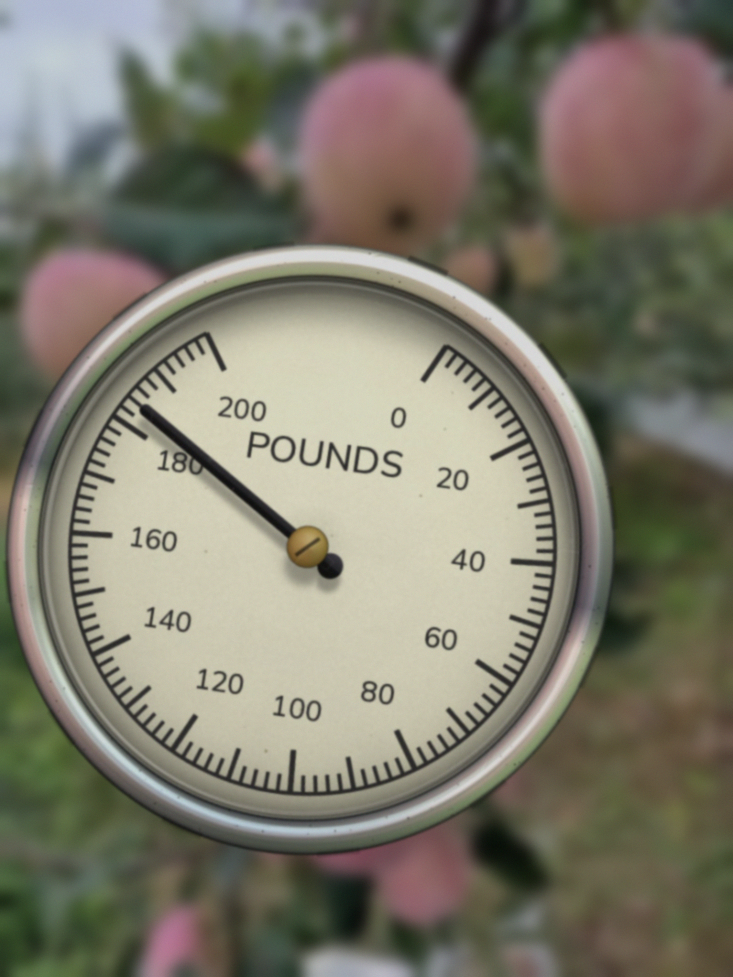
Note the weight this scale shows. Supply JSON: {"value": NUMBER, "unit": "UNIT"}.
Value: {"value": 184, "unit": "lb"}
